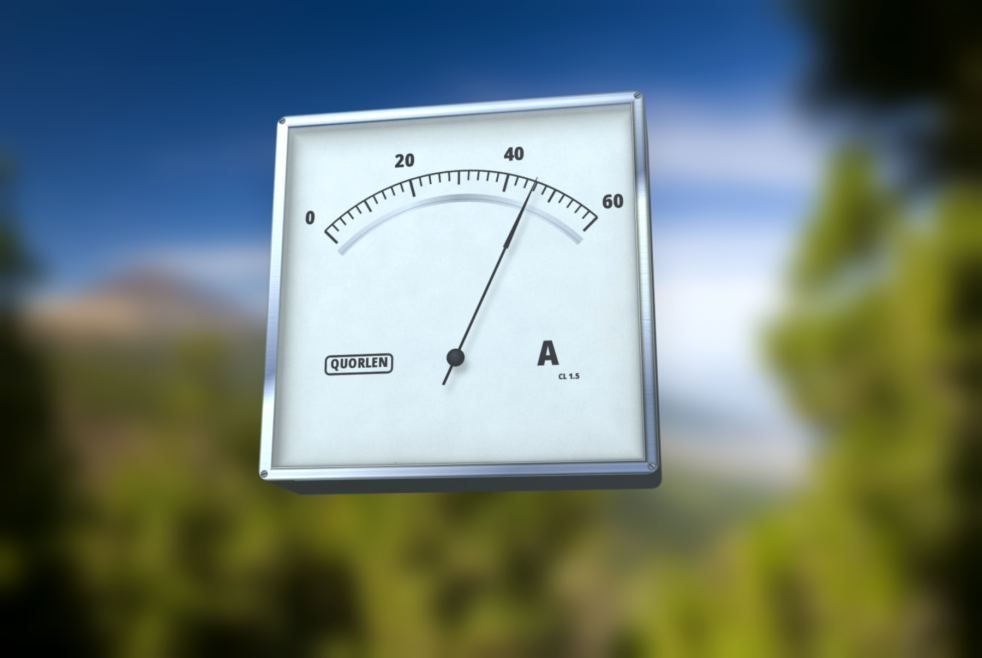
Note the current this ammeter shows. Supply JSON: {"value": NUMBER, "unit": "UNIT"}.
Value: {"value": 46, "unit": "A"}
